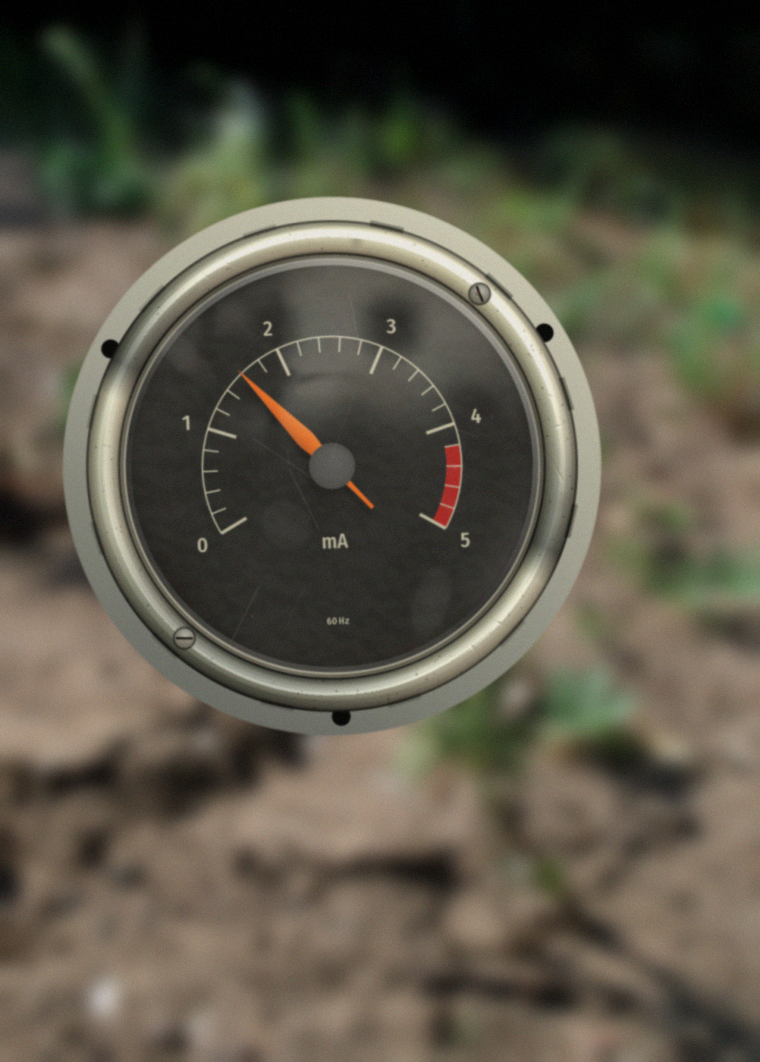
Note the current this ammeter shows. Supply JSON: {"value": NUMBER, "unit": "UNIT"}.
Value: {"value": 1.6, "unit": "mA"}
